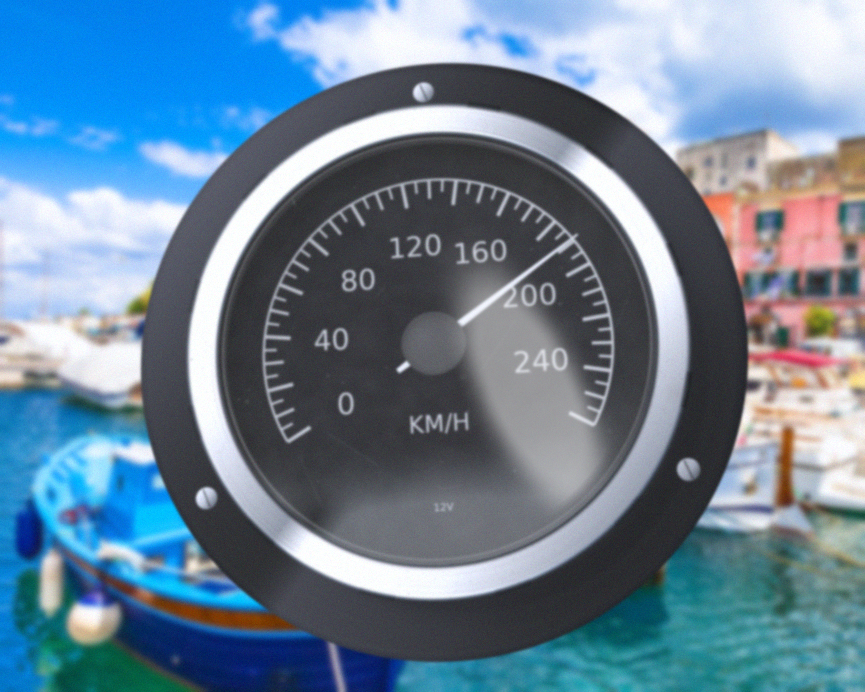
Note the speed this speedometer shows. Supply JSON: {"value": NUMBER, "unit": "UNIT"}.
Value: {"value": 190, "unit": "km/h"}
